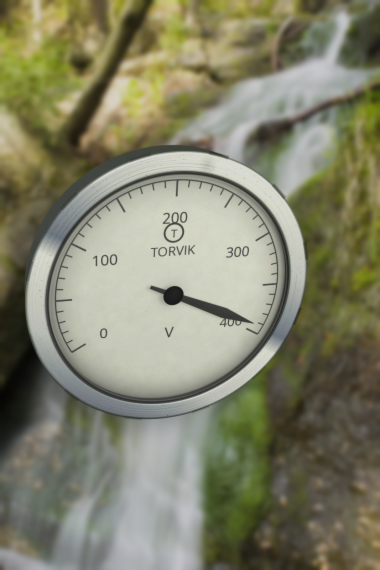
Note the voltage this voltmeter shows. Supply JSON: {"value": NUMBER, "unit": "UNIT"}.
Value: {"value": 390, "unit": "V"}
